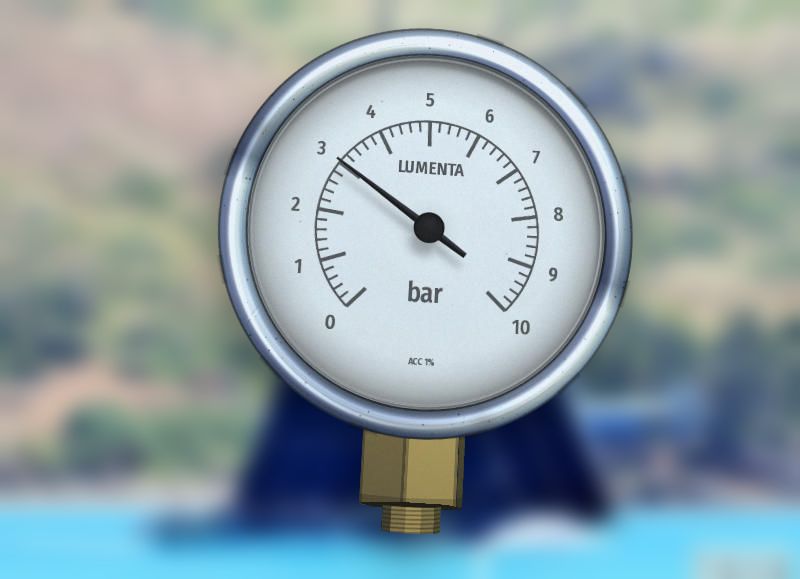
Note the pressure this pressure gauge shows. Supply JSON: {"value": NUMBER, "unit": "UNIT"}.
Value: {"value": 3, "unit": "bar"}
